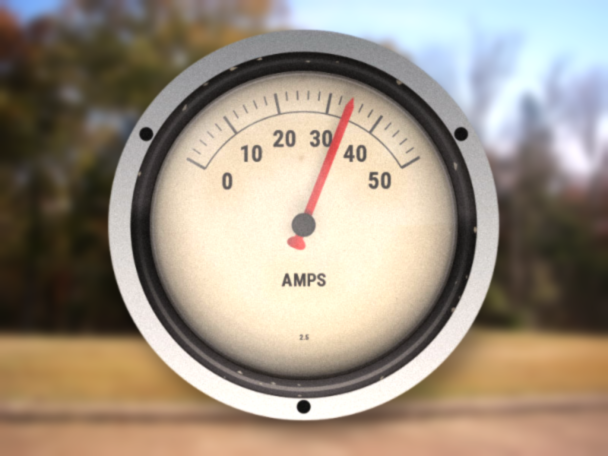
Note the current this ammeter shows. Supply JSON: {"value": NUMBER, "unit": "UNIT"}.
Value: {"value": 34, "unit": "A"}
